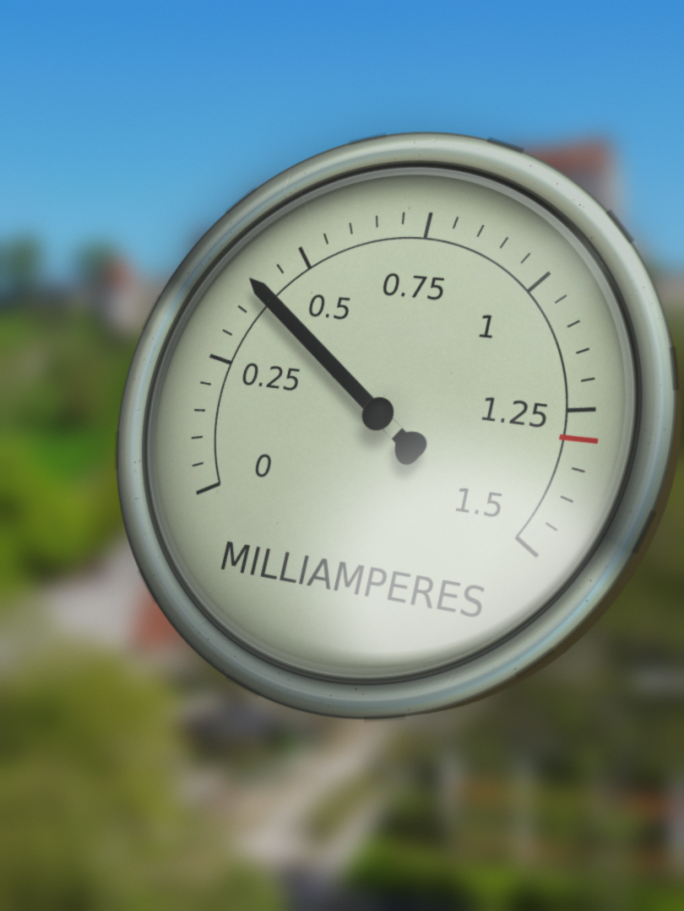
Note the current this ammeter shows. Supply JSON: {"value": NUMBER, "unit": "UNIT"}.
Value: {"value": 0.4, "unit": "mA"}
